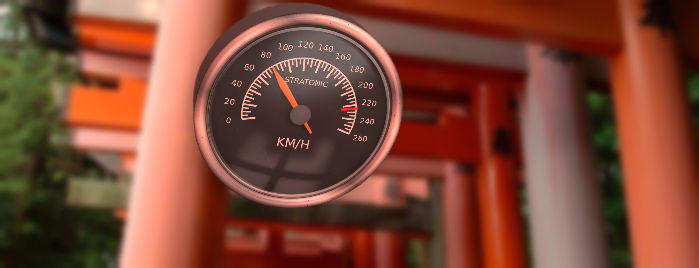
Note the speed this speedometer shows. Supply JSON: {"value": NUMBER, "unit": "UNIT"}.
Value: {"value": 80, "unit": "km/h"}
